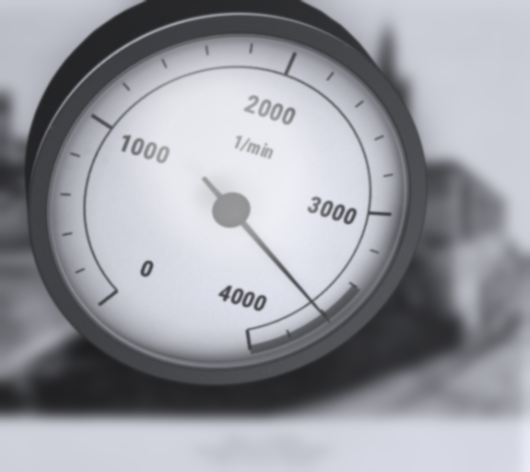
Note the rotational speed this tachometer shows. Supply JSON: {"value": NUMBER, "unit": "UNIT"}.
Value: {"value": 3600, "unit": "rpm"}
